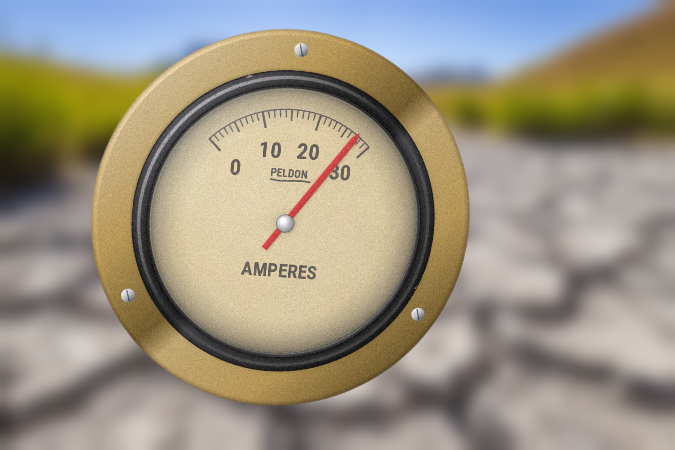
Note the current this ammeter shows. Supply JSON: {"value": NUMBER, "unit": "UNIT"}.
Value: {"value": 27, "unit": "A"}
